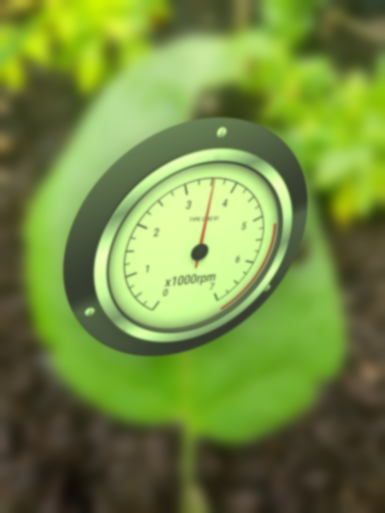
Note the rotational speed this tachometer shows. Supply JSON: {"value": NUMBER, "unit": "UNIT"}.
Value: {"value": 3500, "unit": "rpm"}
